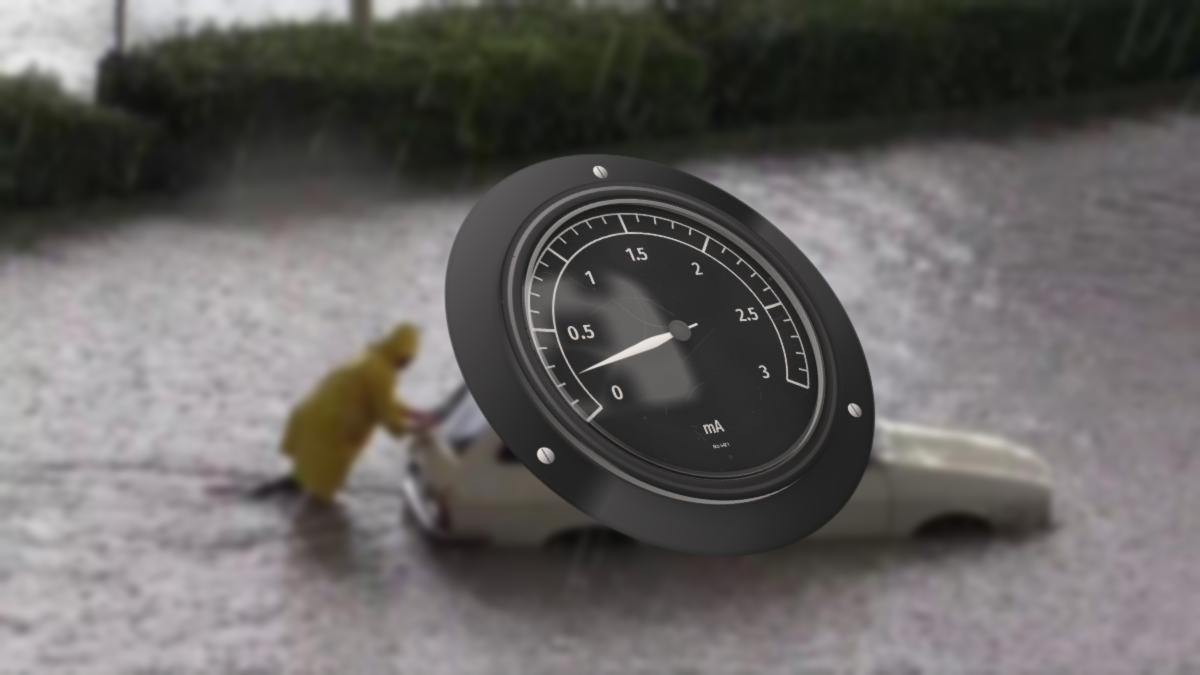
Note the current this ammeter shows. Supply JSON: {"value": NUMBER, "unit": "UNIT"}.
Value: {"value": 0.2, "unit": "mA"}
